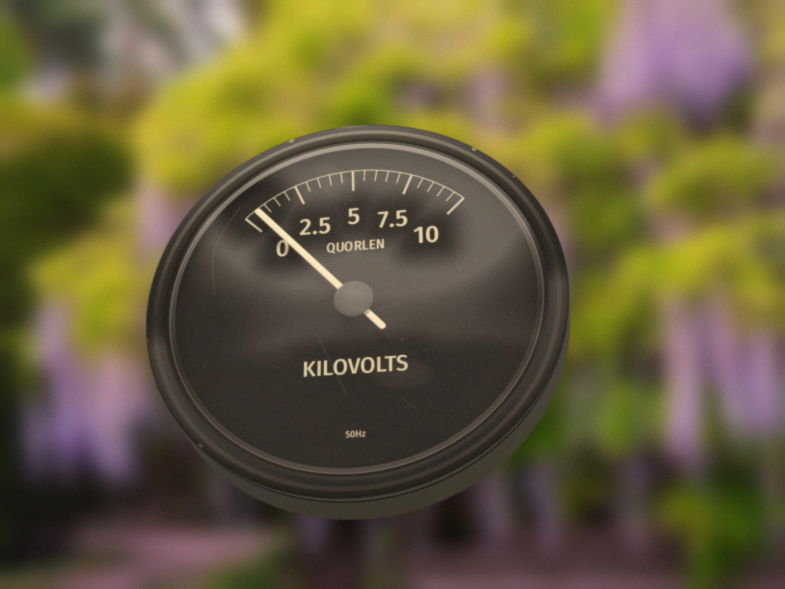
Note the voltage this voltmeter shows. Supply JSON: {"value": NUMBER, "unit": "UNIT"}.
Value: {"value": 0.5, "unit": "kV"}
